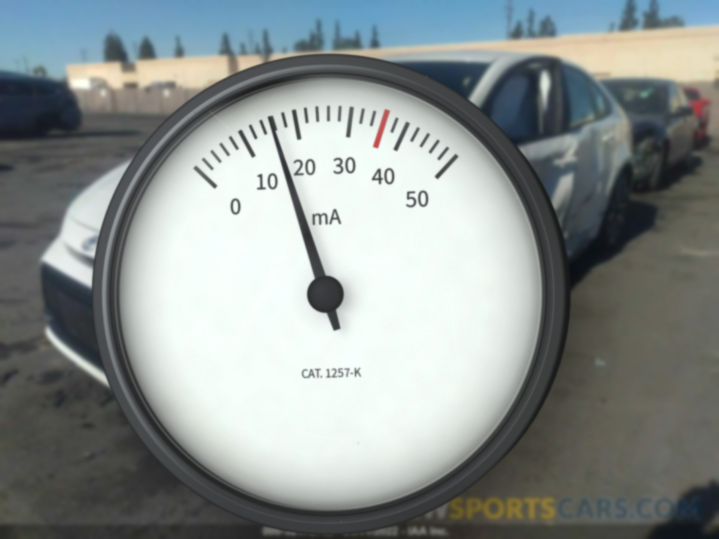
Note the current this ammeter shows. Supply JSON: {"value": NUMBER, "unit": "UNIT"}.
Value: {"value": 16, "unit": "mA"}
